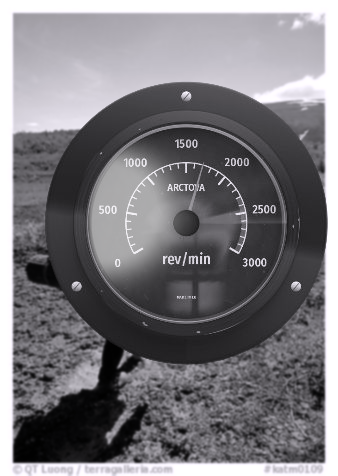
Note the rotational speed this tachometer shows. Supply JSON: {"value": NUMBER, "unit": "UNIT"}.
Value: {"value": 1700, "unit": "rpm"}
